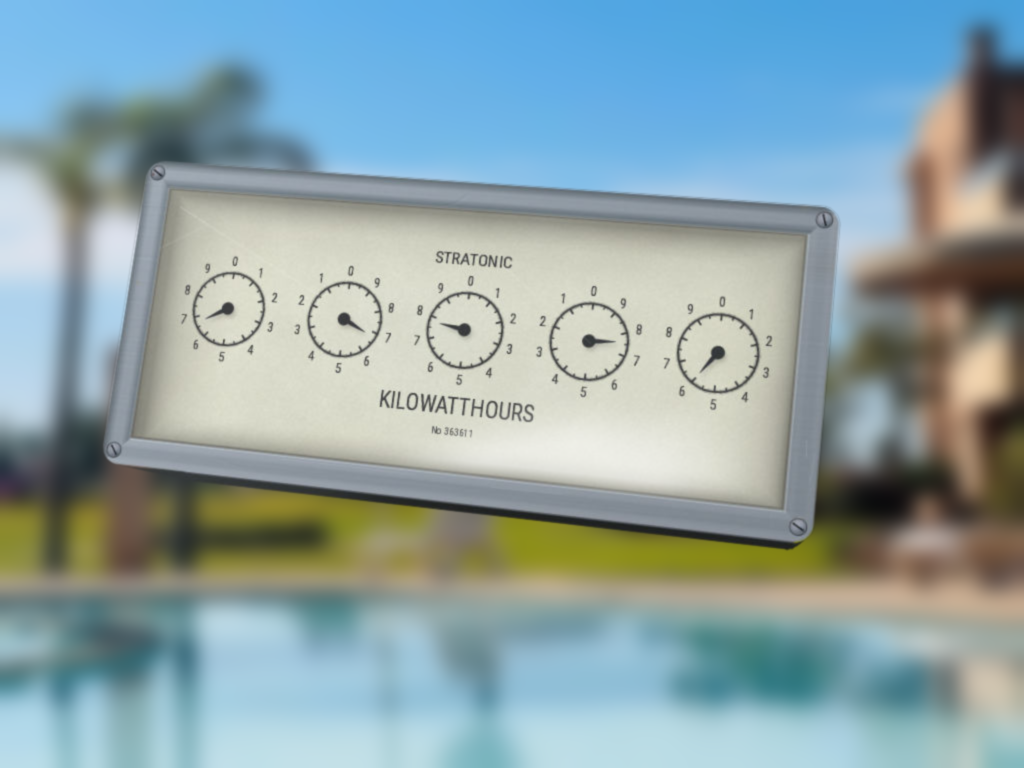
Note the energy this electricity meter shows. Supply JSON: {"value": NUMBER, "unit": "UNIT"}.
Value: {"value": 66776, "unit": "kWh"}
